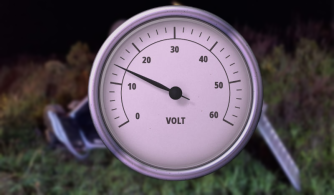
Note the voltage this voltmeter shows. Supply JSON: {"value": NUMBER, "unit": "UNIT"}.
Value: {"value": 14, "unit": "V"}
